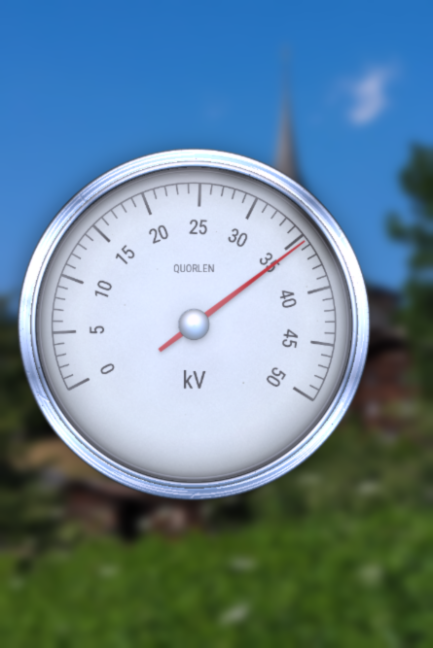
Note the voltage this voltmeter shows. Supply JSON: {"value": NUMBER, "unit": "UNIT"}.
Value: {"value": 35.5, "unit": "kV"}
